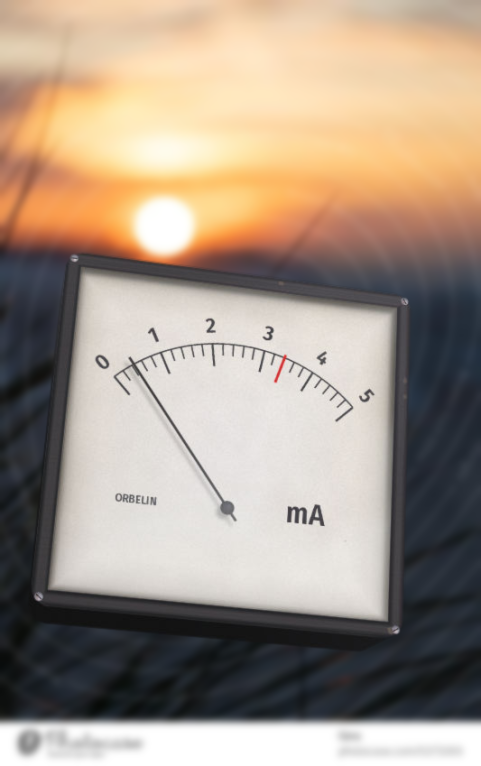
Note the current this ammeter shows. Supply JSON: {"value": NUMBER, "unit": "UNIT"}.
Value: {"value": 0.4, "unit": "mA"}
